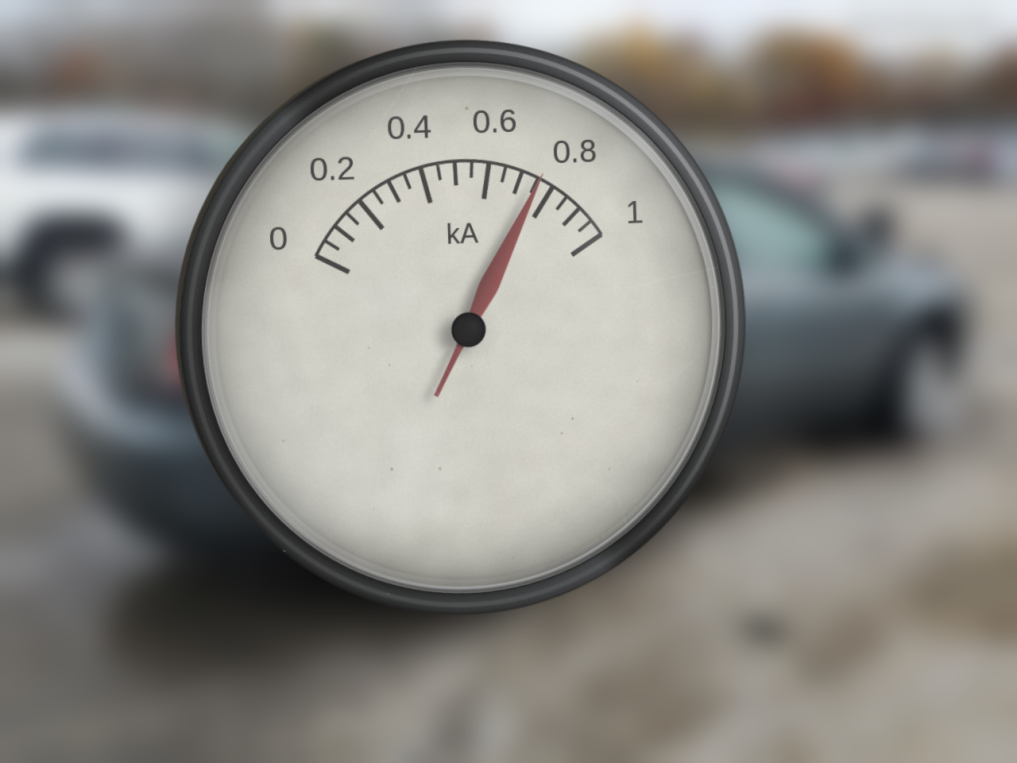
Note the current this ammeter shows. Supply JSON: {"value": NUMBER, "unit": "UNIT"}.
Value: {"value": 0.75, "unit": "kA"}
